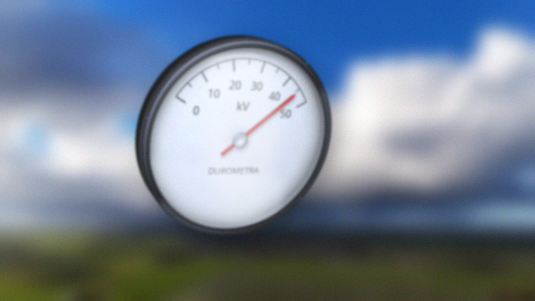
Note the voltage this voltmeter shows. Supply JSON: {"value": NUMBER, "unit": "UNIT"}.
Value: {"value": 45, "unit": "kV"}
